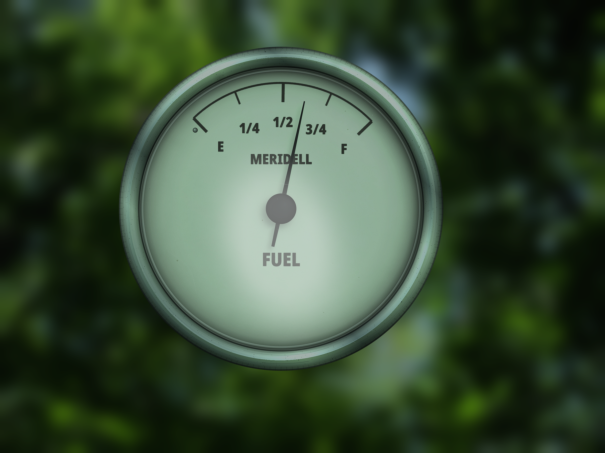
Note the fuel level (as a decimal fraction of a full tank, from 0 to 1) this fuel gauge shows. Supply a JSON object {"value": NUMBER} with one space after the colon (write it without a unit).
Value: {"value": 0.625}
